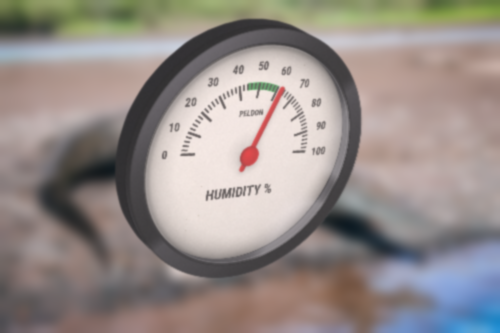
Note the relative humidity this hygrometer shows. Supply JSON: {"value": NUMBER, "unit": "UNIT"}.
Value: {"value": 60, "unit": "%"}
